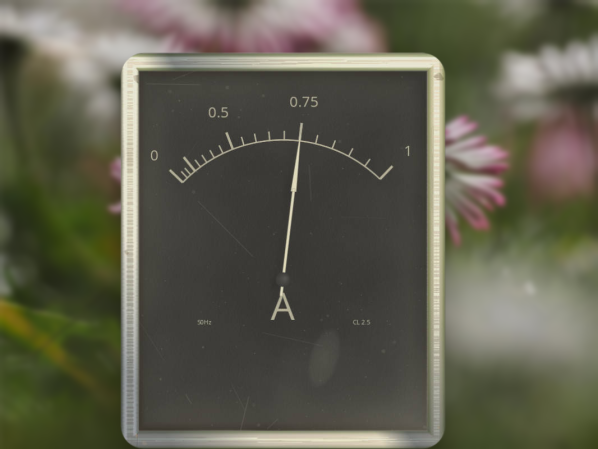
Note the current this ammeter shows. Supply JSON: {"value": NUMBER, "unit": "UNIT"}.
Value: {"value": 0.75, "unit": "A"}
